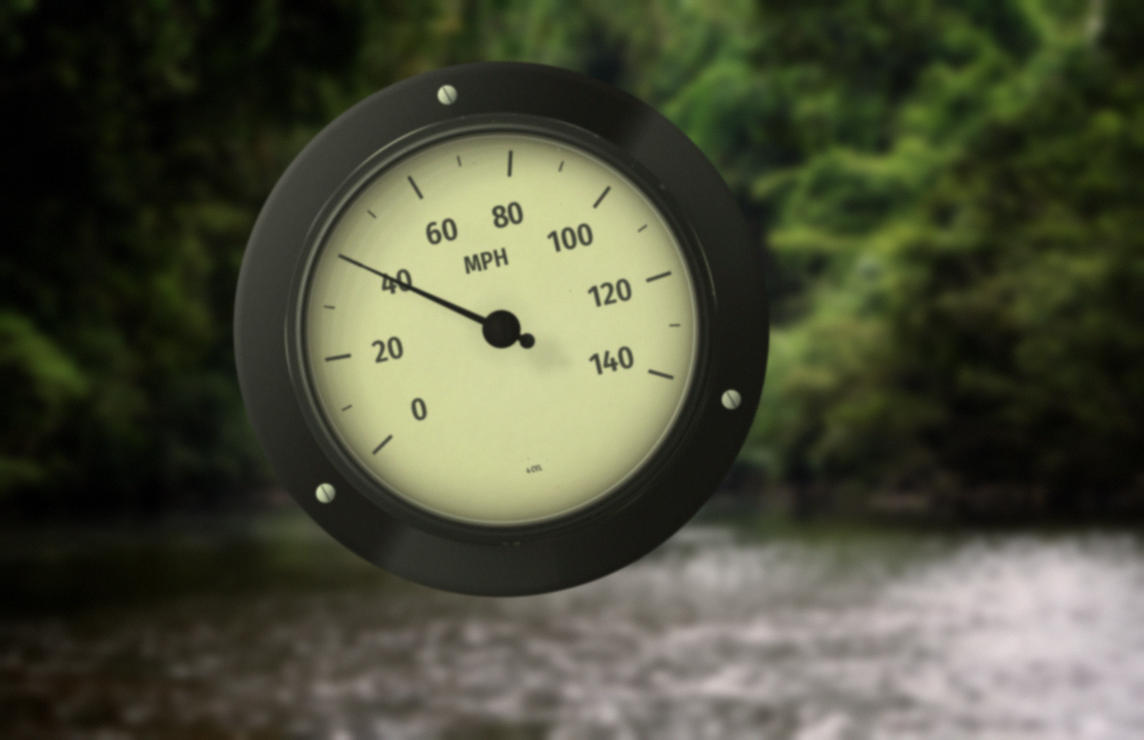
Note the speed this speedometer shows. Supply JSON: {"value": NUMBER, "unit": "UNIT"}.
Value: {"value": 40, "unit": "mph"}
